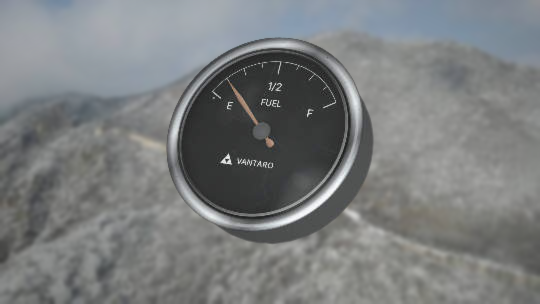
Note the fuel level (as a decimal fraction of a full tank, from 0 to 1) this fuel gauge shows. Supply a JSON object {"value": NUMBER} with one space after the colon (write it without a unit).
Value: {"value": 0.125}
